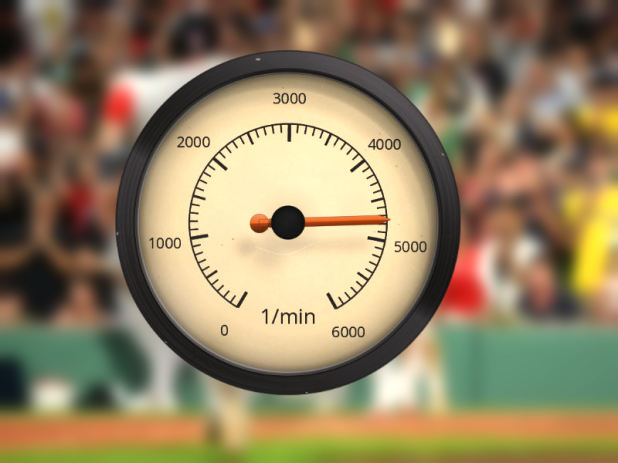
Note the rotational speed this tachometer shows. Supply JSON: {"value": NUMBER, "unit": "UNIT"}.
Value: {"value": 4750, "unit": "rpm"}
